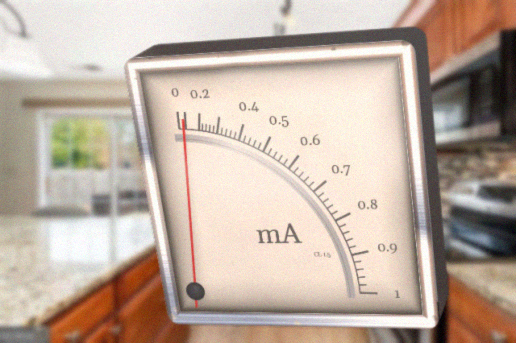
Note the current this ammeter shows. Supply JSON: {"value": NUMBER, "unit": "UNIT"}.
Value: {"value": 0.1, "unit": "mA"}
